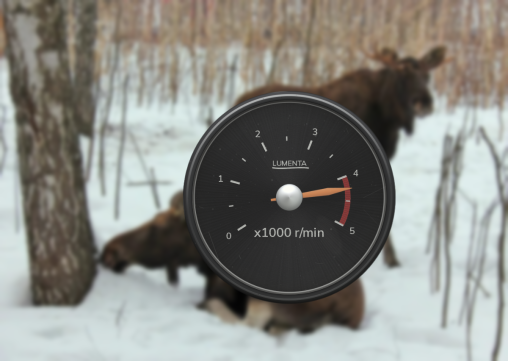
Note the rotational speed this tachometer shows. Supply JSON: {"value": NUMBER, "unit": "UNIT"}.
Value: {"value": 4250, "unit": "rpm"}
